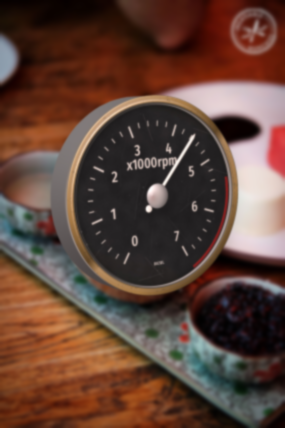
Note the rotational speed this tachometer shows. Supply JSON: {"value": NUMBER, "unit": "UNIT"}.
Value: {"value": 4400, "unit": "rpm"}
